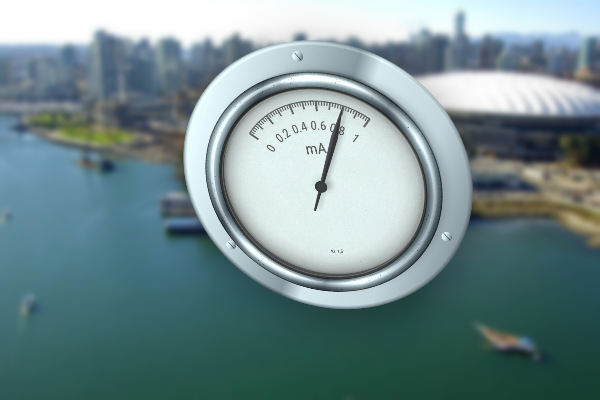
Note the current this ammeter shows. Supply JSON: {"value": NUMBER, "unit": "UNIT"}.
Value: {"value": 0.8, "unit": "mA"}
